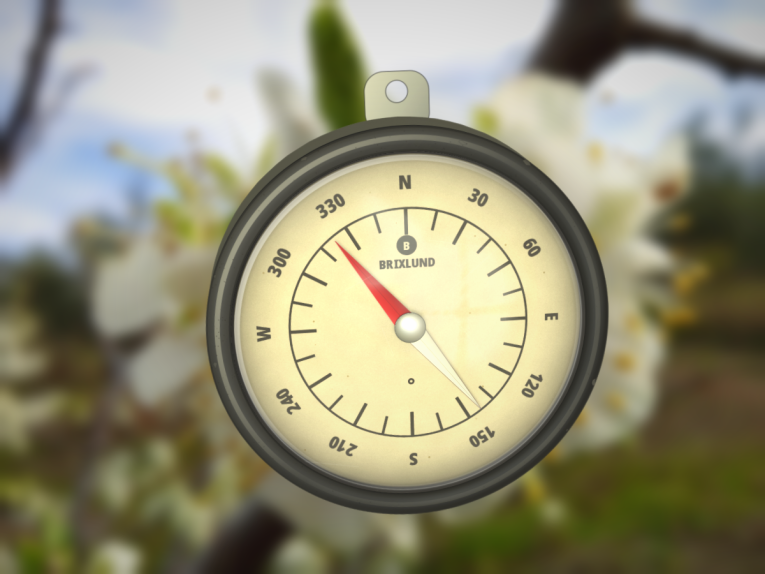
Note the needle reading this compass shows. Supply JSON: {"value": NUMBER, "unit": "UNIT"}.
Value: {"value": 322.5, "unit": "°"}
